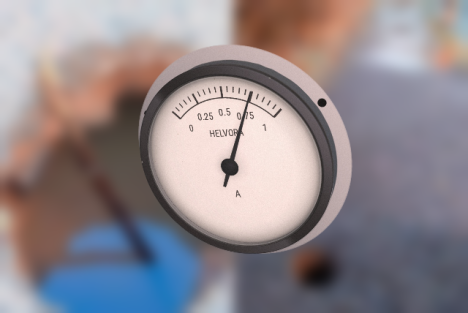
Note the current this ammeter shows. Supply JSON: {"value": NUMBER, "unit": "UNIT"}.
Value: {"value": 0.75, "unit": "A"}
